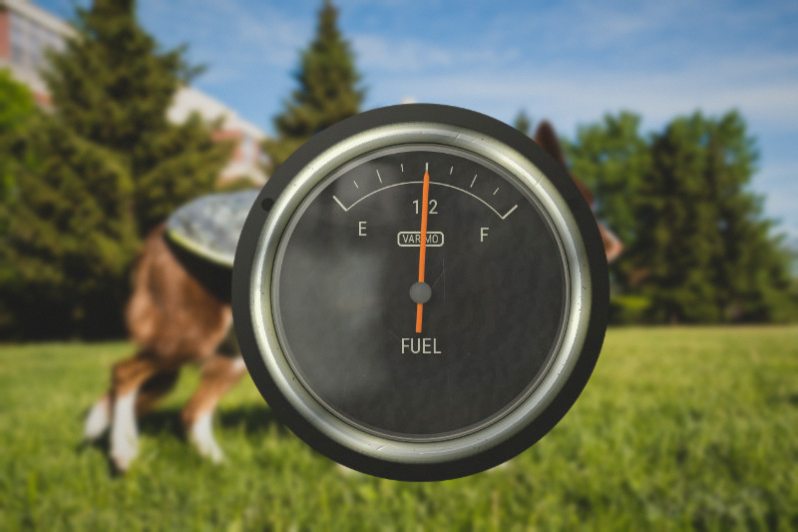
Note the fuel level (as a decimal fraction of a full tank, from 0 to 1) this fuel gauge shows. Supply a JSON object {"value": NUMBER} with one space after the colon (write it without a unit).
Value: {"value": 0.5}
